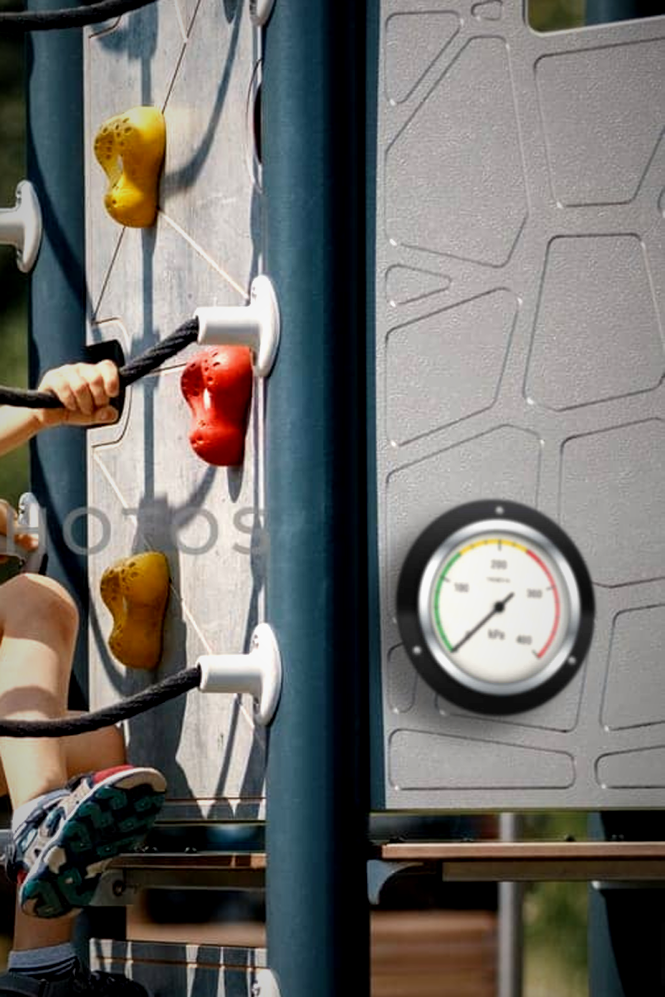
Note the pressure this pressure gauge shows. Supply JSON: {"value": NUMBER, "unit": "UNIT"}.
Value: {"value": 0, "unit": "kPa"}
